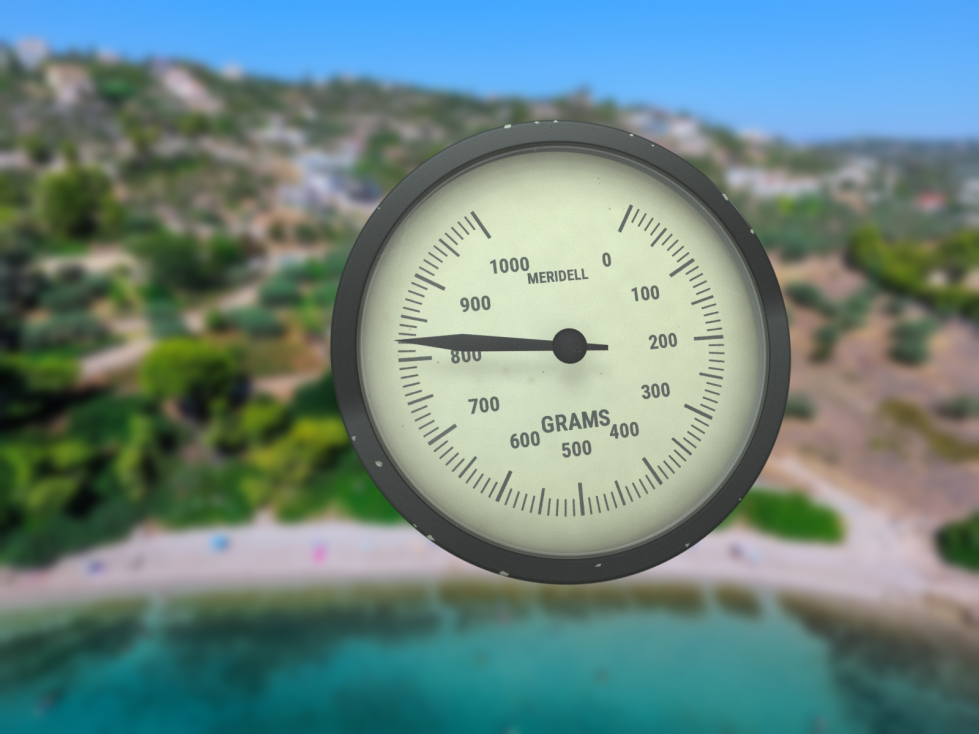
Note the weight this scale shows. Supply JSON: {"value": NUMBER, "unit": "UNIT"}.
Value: {"value": 820, "unit": "g"}
